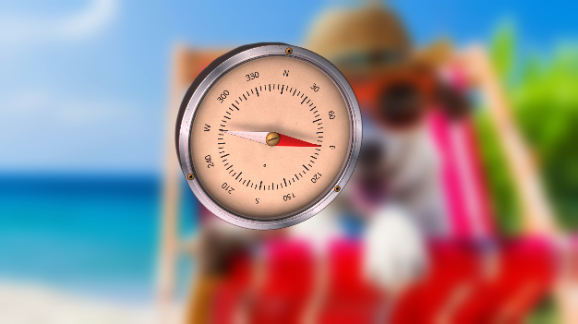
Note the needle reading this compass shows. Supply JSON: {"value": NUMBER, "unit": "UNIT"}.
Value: {"value": 90, "unit": "°"}
